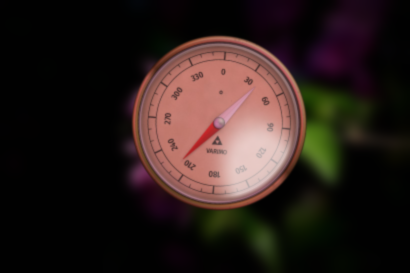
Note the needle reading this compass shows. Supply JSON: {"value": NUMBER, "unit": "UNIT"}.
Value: {"value": 220, "unit": "°"}
